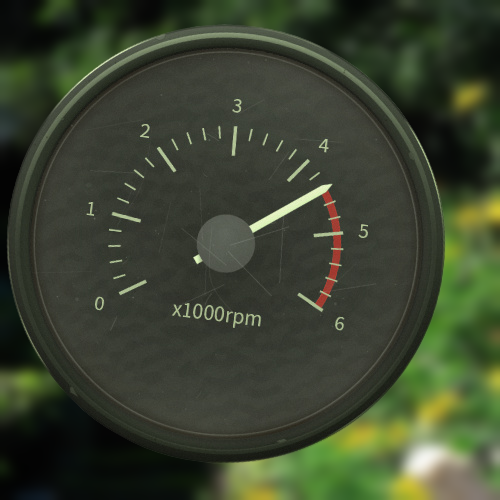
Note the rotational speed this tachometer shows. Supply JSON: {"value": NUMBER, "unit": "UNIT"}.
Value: {"value": 4400, "unit": "rpm"}
